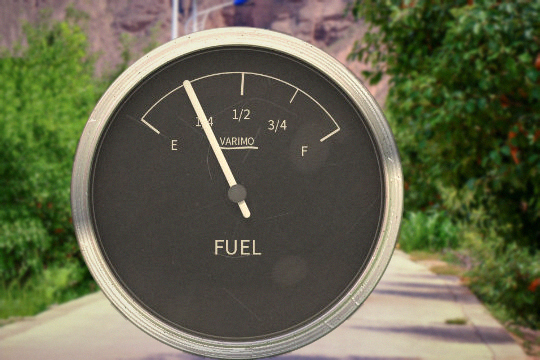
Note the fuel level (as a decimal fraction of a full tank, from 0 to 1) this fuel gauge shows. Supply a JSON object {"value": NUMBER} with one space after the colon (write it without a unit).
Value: {"value": 0.25}
